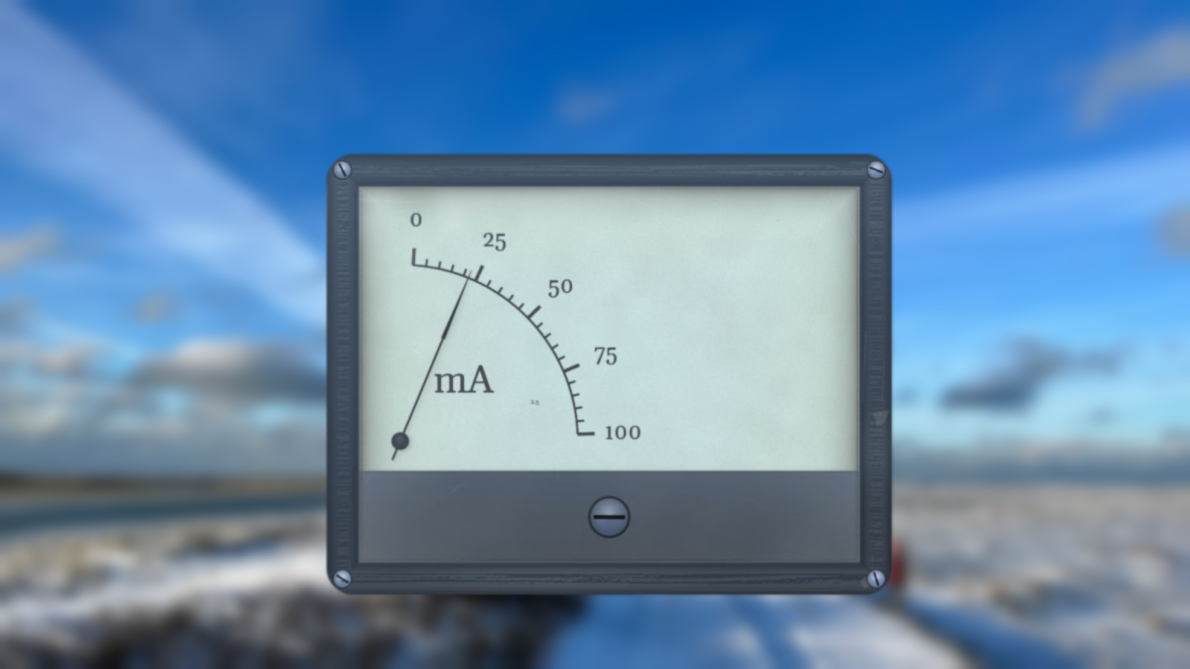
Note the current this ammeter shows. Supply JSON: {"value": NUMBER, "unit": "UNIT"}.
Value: {"value": 22.5, "unit": "mA"}
